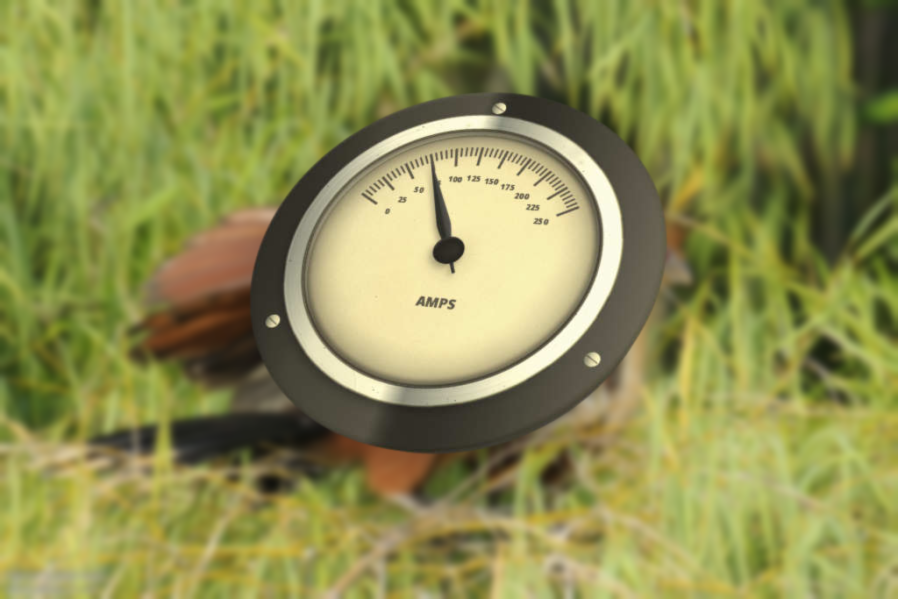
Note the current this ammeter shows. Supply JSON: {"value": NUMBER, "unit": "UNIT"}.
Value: {"value": 75, "unit": "A"}
